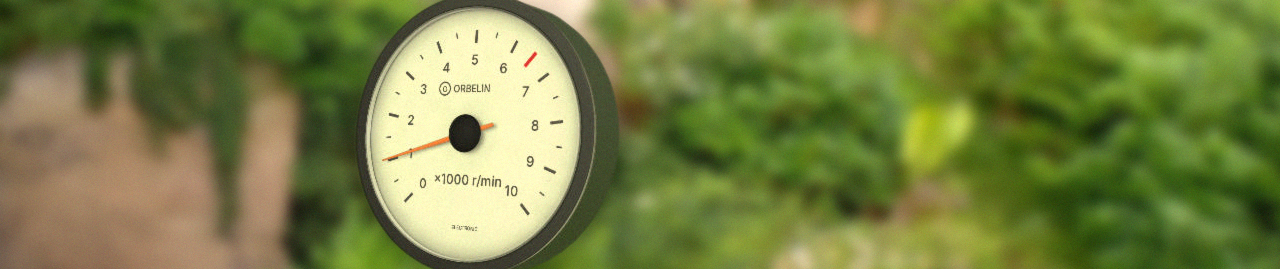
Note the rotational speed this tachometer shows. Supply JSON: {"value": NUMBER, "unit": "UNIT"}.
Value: {"value": 1000, "unit": "rpm"}
